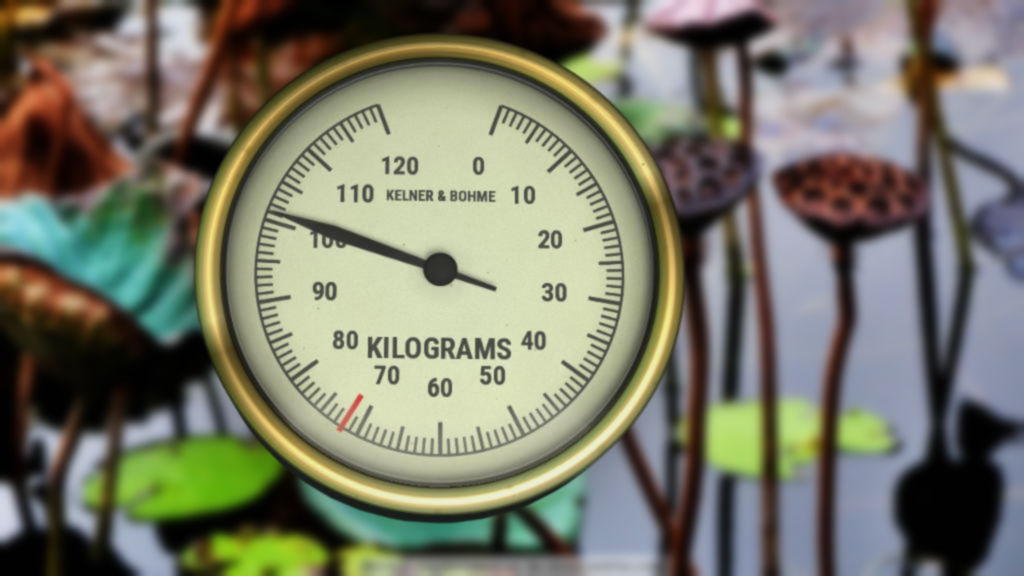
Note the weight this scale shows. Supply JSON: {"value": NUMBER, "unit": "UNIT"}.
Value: {"value": 101, "unit": "kg"}
